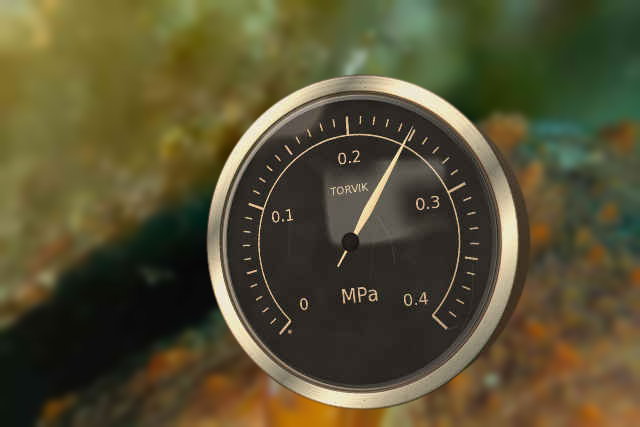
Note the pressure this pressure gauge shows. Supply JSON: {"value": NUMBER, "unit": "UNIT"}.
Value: {"value": 0.25, "unit": "MPa"}
